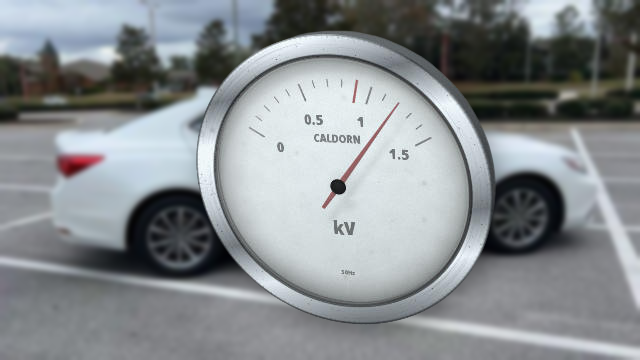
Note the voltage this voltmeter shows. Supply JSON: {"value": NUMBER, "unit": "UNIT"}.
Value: {"value": 1.2, "unit": "kV"}
